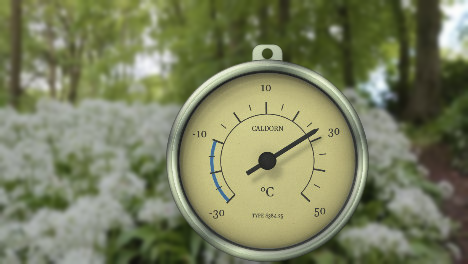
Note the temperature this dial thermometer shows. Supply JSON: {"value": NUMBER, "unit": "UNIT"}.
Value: {"value": 27.5, "unit": "°C"}
